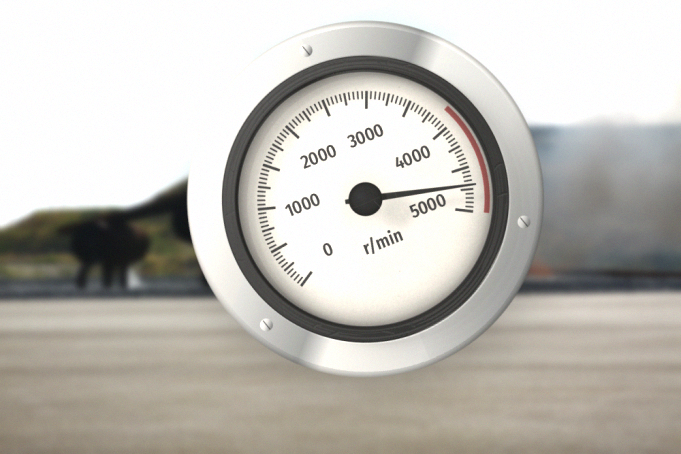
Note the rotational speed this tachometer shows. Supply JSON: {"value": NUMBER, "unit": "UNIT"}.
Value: {"value": 4700, "unit": "rpm"}
